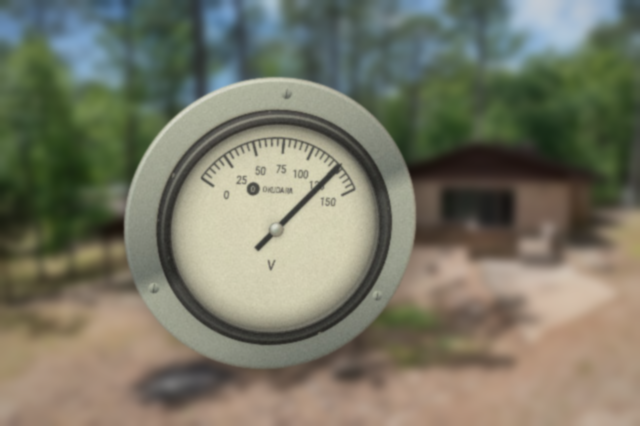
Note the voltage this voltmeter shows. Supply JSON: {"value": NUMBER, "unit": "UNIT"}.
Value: {"value": 125, "unit": "V"}
